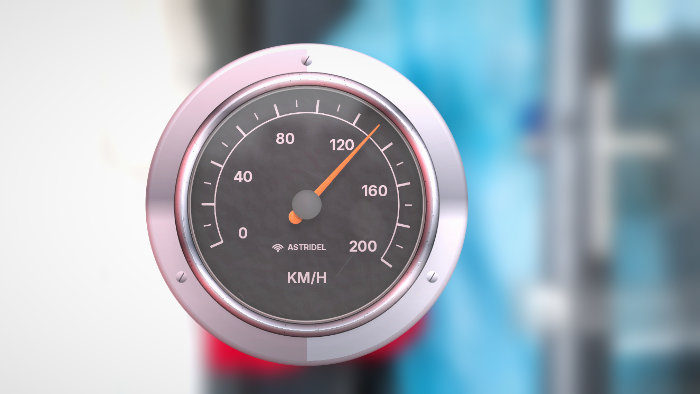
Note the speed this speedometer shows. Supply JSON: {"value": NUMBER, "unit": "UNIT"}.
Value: {"value": 130, "unit": "km/h"}
